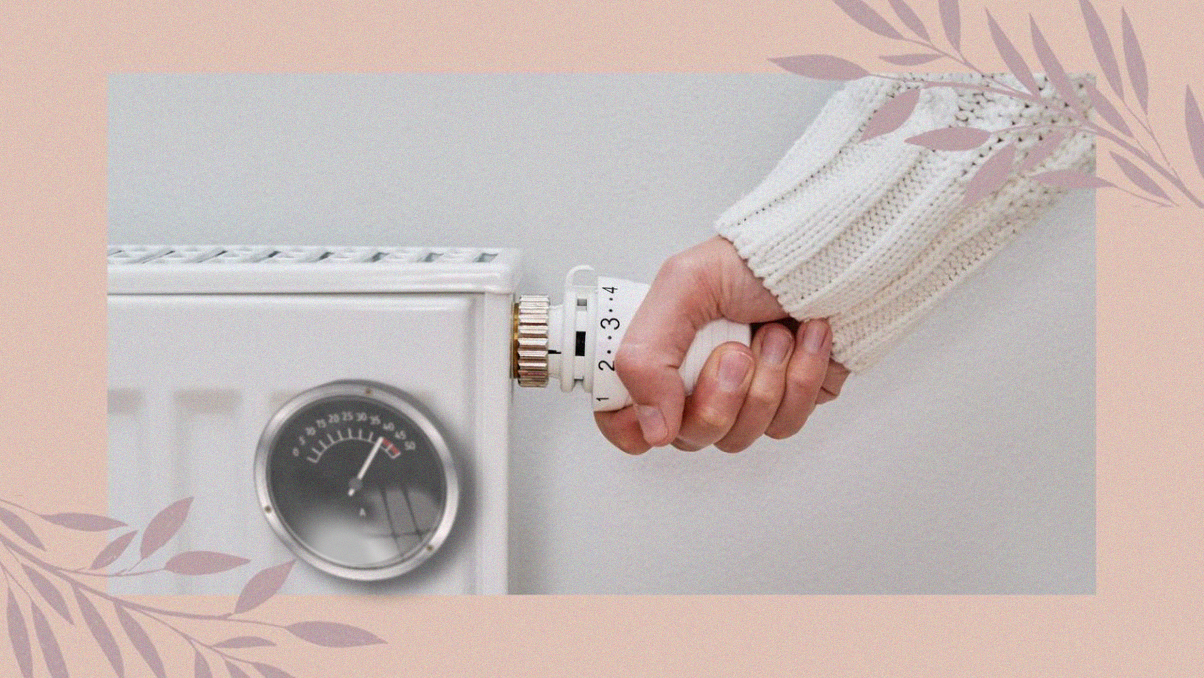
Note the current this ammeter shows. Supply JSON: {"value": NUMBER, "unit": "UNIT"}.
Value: {"value": 40, "unit": "A"}
